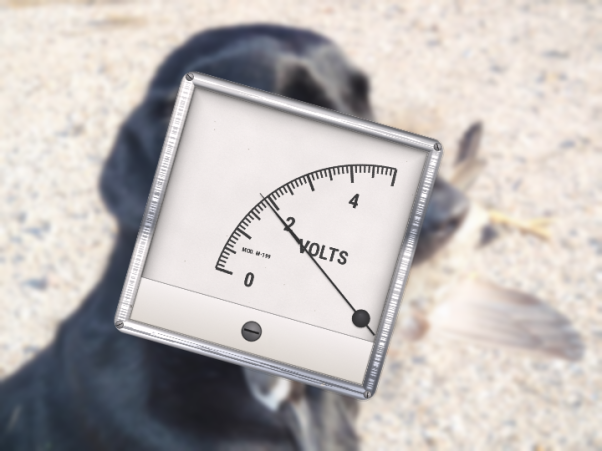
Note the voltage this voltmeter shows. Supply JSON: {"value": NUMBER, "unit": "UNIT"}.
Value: {"value": 1.9, "unit": "V"}
